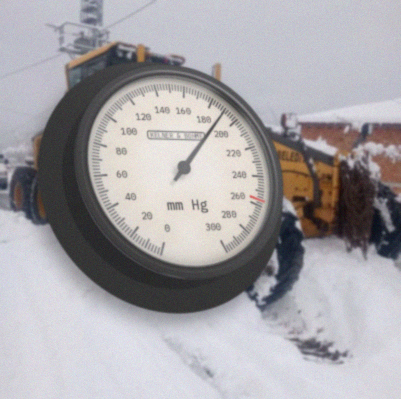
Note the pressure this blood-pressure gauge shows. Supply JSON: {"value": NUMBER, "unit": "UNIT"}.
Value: {"value": 190, "unit": "mmHg"}
